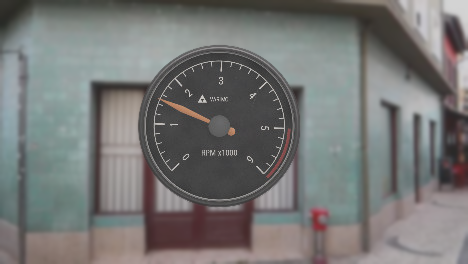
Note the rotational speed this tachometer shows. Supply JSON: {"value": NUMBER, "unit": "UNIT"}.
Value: {"value": 1500, "unit": "rpm"}
